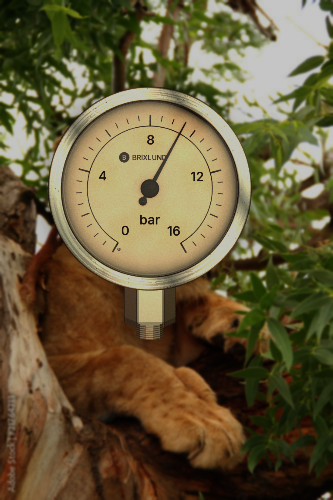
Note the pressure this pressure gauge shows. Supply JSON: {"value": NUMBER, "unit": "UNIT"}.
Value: {"value": 9.5, "unit": "bar"}
